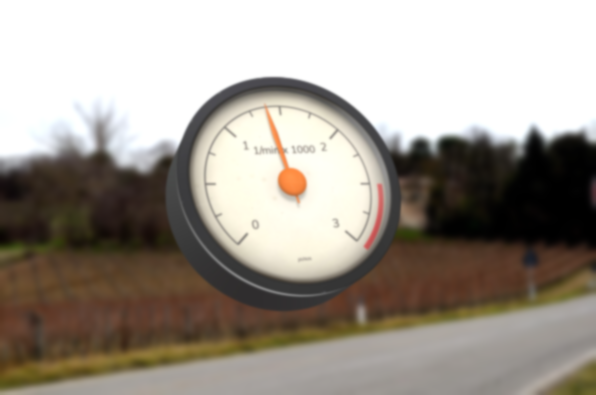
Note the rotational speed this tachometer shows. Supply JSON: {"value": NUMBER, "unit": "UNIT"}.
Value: {"value": 1375, "unit": "rpm"}
